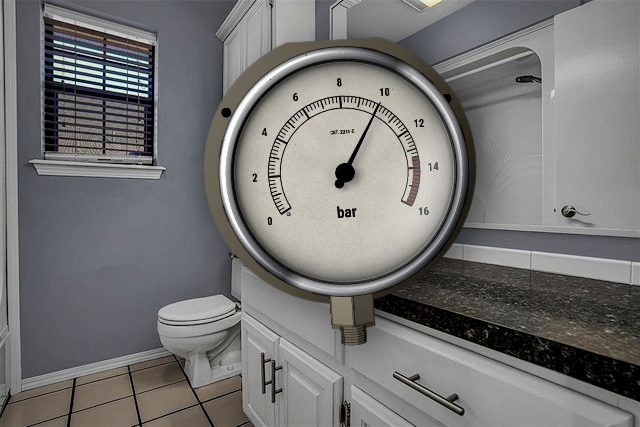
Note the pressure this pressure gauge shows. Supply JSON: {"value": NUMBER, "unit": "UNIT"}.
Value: {"value": 10, "unit": "bar"}
